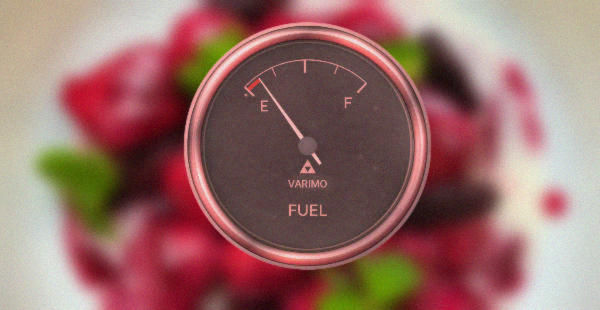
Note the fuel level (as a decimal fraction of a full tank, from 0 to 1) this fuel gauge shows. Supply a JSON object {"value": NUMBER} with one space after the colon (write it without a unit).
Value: {"value": 0.125}
